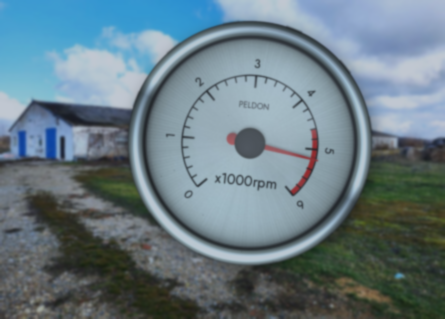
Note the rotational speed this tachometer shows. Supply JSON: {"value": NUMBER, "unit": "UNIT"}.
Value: {"value": 5200, "unit": "rpm"}
